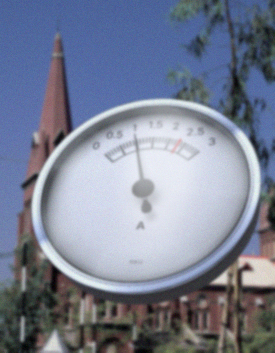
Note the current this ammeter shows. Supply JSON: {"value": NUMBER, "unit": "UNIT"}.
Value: {"value": 1, "unit": "A"}
